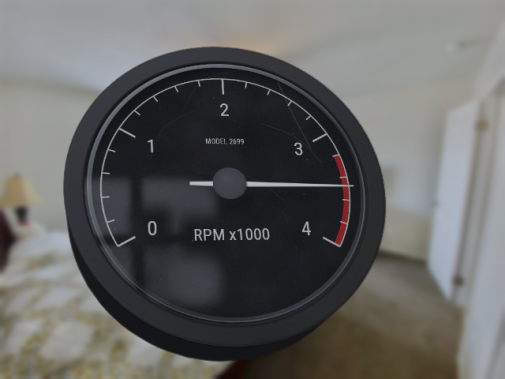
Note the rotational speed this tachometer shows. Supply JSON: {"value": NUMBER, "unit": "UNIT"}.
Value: {"value": 3500, "unit": "rpm"}
